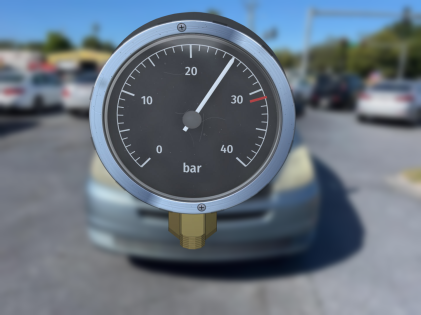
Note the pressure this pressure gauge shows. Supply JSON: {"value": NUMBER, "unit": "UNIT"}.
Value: {"value": 25, "unit": "bar"}
